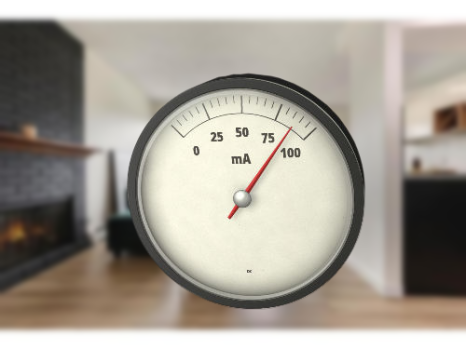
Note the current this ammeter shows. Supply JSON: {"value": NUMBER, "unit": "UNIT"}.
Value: {"value": 87.5, "unit": "mA"}
